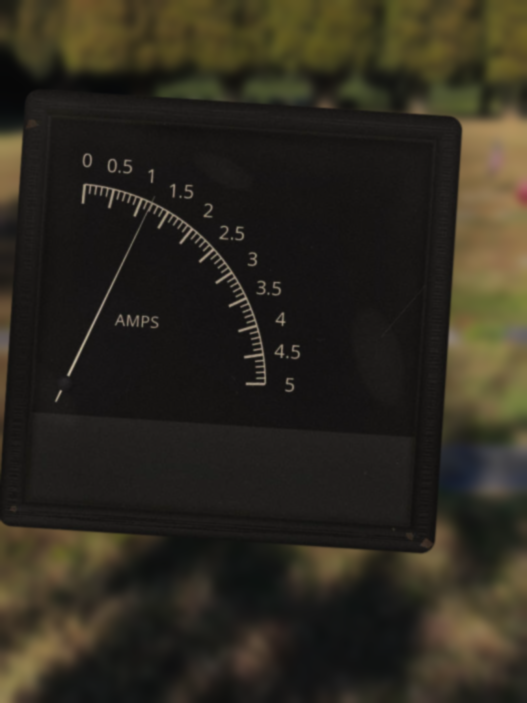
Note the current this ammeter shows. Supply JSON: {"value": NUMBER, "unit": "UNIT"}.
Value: {"value": 1.2, "unit": "A"}
